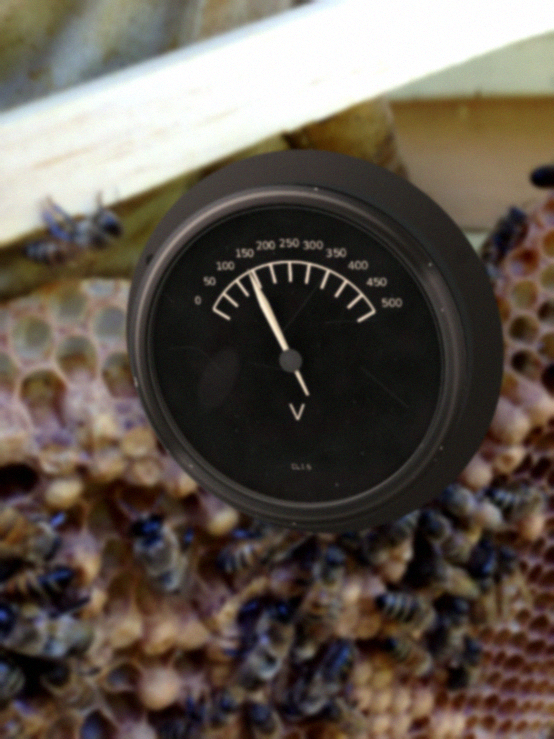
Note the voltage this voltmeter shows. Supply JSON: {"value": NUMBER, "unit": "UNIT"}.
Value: {"value": 150, "unit": "V"}
